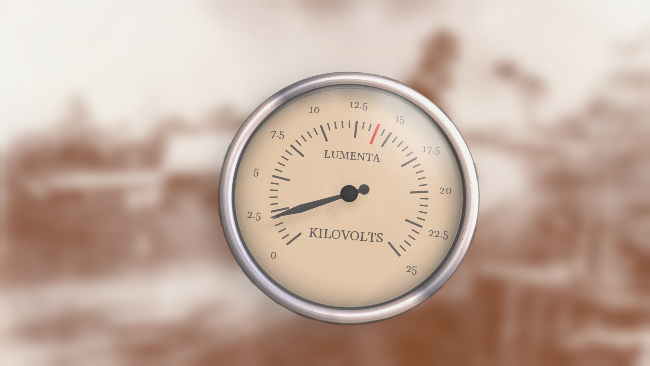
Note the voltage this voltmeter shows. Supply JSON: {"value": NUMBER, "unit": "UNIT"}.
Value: {"value": 2, "unit": "kV"}
